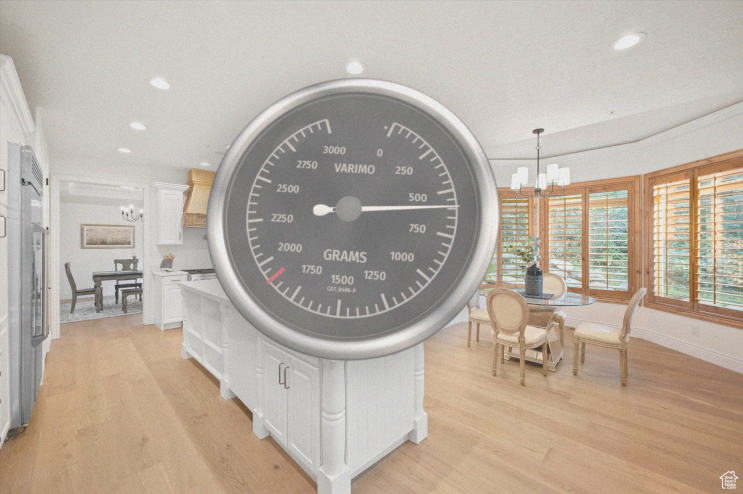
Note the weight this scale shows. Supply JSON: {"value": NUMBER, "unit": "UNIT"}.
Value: {"value": 600, "unit": "g"}
